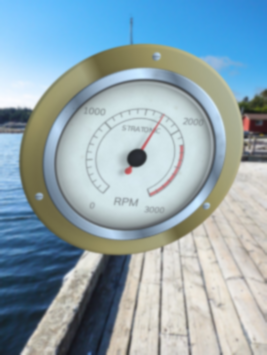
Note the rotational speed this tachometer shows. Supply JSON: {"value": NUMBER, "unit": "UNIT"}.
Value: {"value": 1700, "unit": "rpm"}
